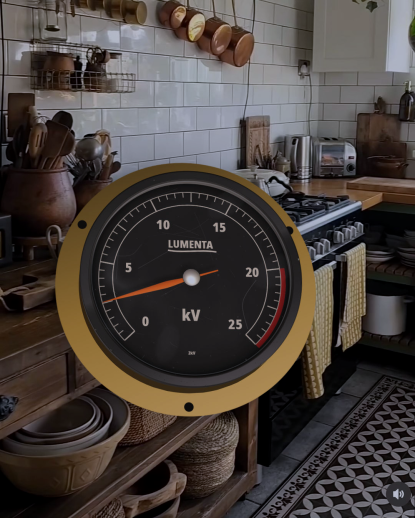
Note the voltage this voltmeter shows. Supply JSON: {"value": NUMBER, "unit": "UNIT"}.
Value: {"value": 2.5, "unit": "kV"}
